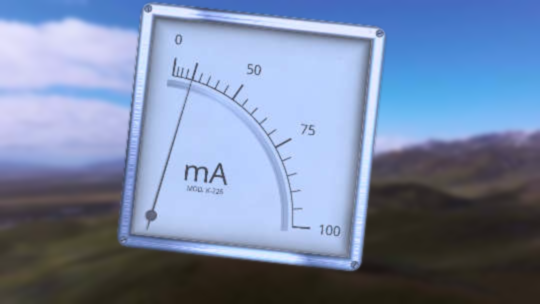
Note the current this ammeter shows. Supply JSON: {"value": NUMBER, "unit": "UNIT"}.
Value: {"value": 25, "unit": "mA"}
